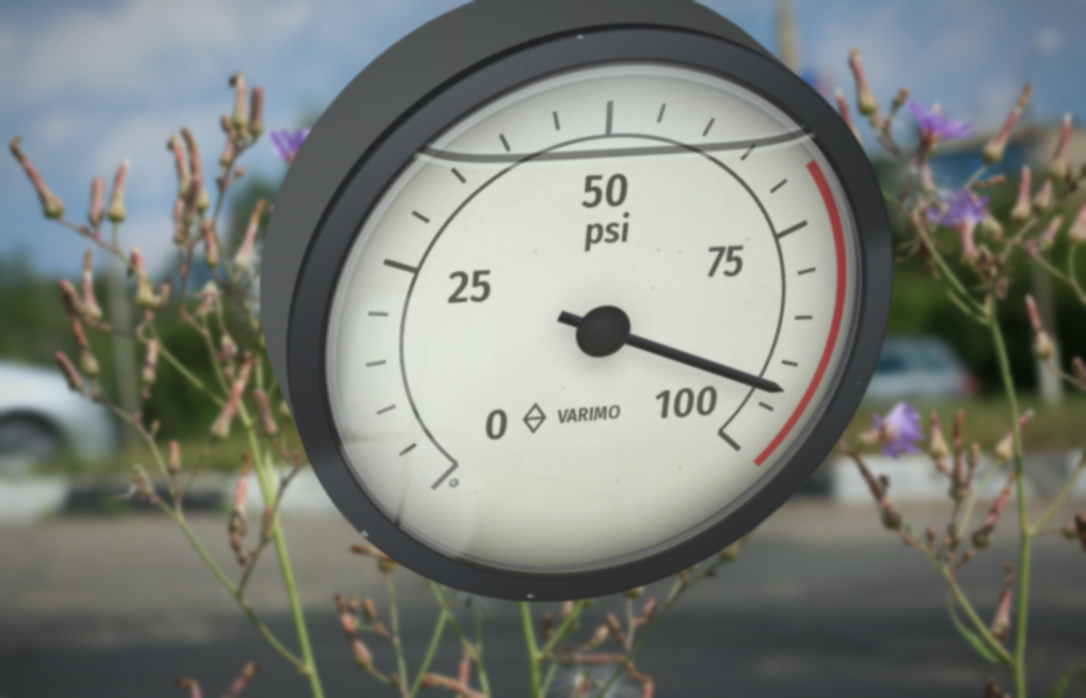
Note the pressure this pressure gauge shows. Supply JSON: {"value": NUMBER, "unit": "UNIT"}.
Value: {"value": 92.5, "unit": "psi"}
